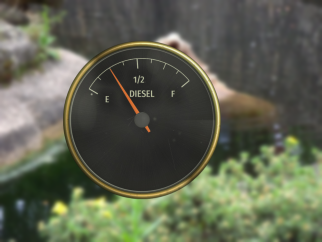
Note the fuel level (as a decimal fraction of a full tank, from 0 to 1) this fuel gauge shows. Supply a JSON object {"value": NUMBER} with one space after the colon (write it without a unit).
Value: {"value": 0.25}
